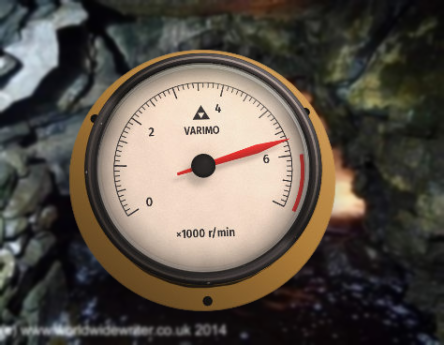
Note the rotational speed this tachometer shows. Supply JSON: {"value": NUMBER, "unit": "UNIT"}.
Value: {"value": 5700, "unit": "rpm"}
